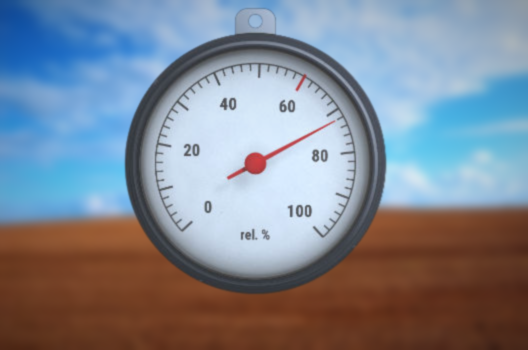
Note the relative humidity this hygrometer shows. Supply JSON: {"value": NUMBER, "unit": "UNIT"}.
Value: {"value": 72, "unit": "%"}
